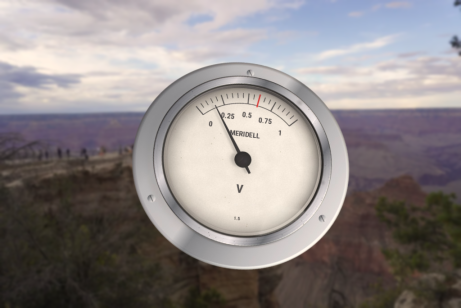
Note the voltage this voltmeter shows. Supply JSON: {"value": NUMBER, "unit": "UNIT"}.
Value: {"value": 0.15, "unit": "V"}
